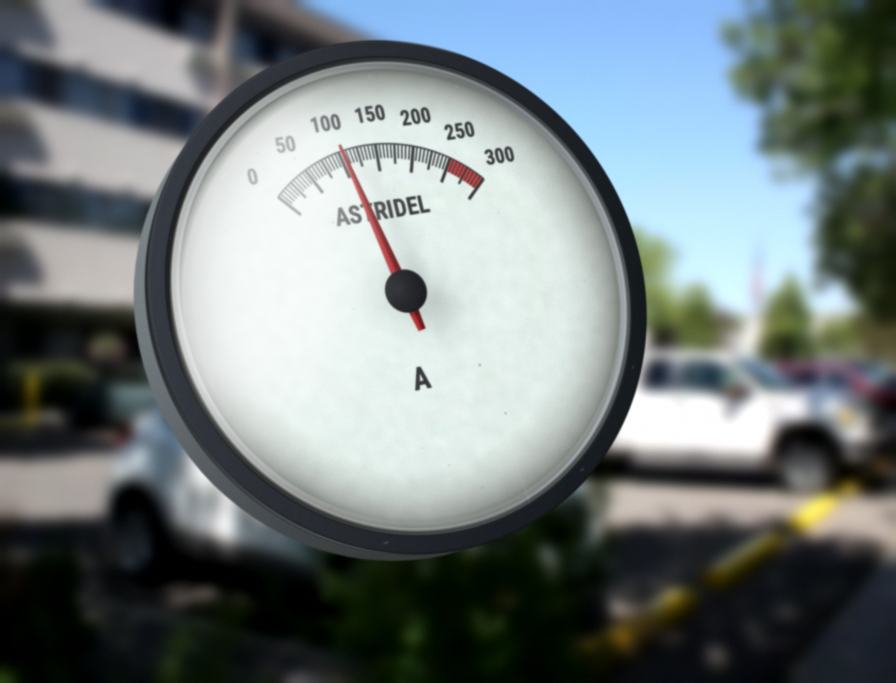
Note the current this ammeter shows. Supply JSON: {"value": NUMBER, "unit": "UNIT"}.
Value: {"value": 100, "unit": "A"}
